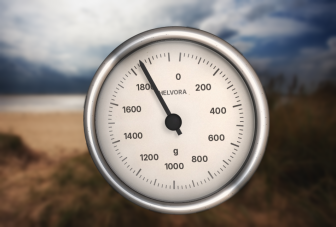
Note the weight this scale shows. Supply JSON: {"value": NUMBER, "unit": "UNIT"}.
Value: {"value": 1860, "unit": "g"}
